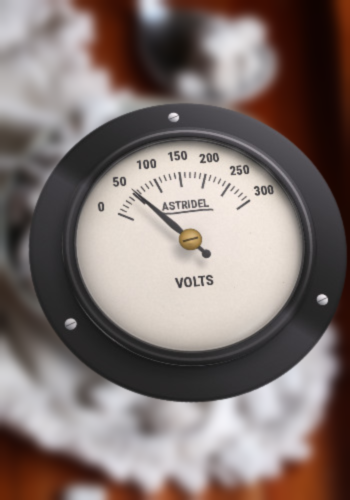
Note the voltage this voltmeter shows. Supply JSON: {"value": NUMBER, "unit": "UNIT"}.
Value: {"value": 50, "unit": "V"}
